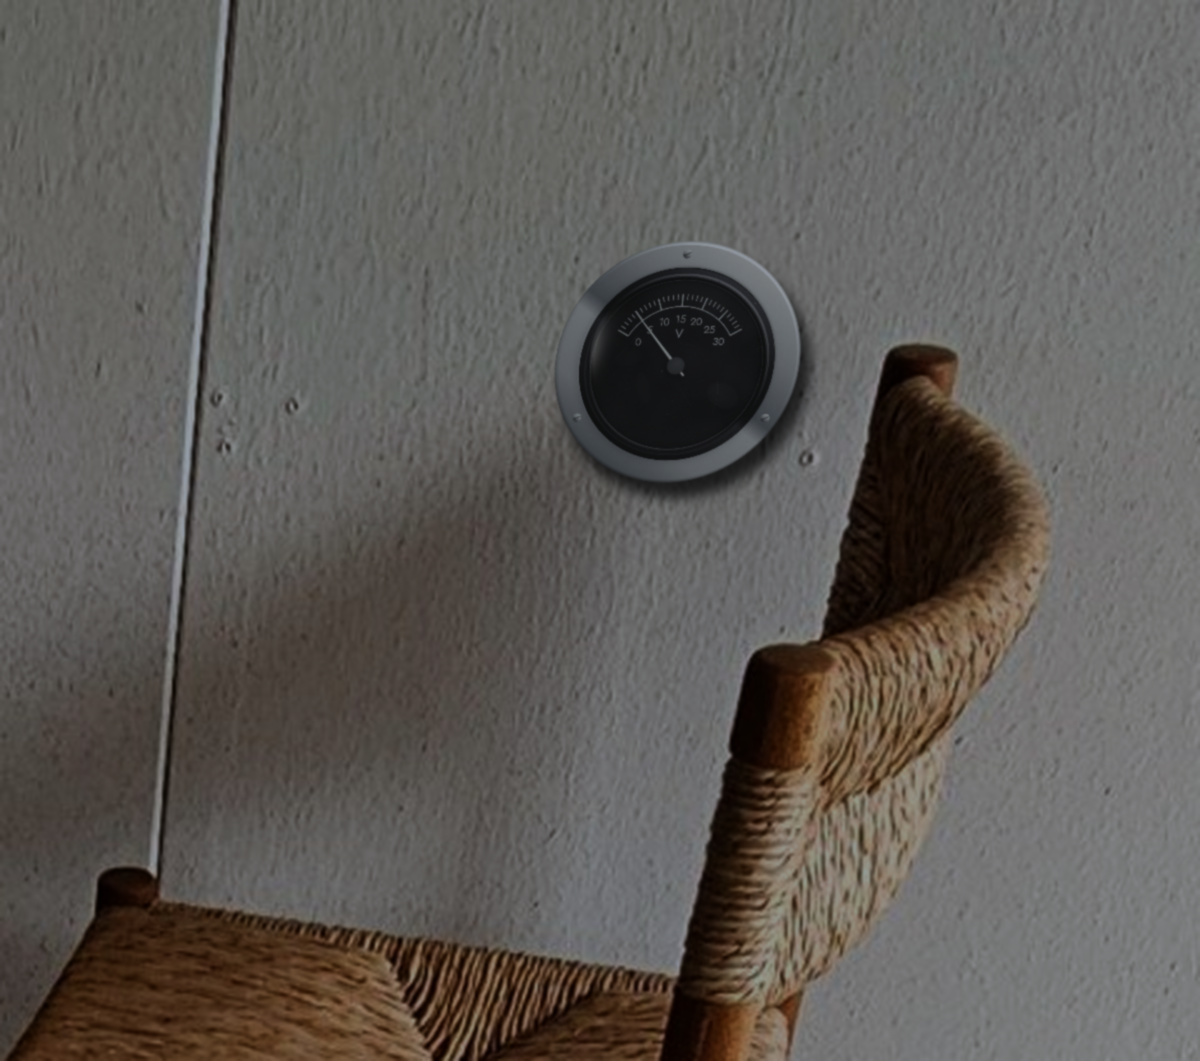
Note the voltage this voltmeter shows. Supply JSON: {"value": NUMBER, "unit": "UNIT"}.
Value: {"value": 5, "unit": "V"}
